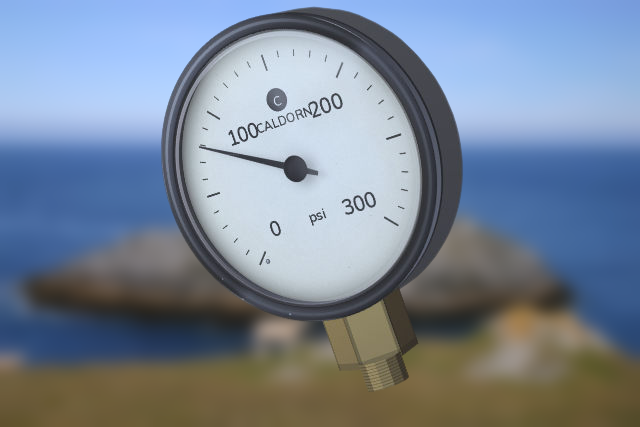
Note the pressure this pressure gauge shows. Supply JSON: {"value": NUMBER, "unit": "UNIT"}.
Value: {"value": 80, "unit": "psi"}
